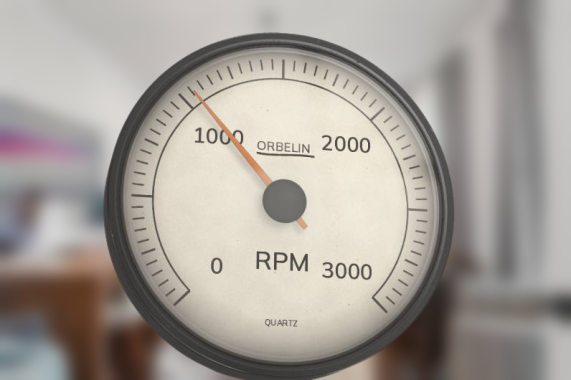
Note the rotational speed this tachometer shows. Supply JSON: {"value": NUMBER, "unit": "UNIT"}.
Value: {"value": 1050, "unit": "rpm"}
